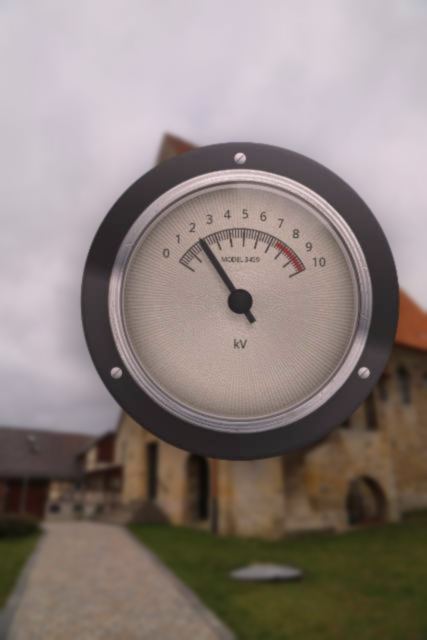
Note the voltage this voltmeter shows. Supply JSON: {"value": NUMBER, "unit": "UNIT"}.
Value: {"value": 2, "unit": "kV"}
